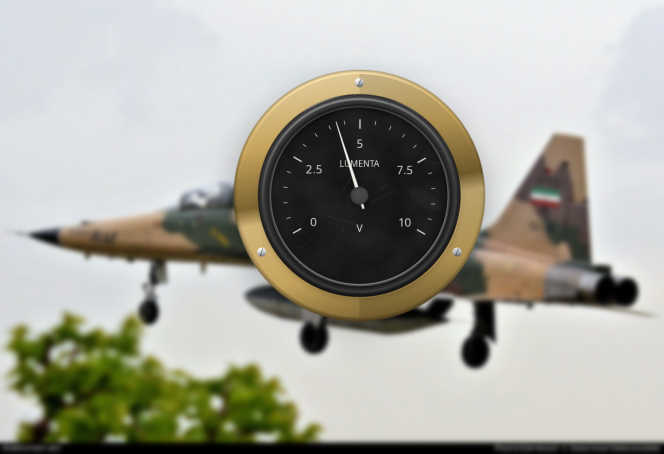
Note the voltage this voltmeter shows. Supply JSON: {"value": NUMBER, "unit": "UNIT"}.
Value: {"value": 4.25, "unit": "V"}
